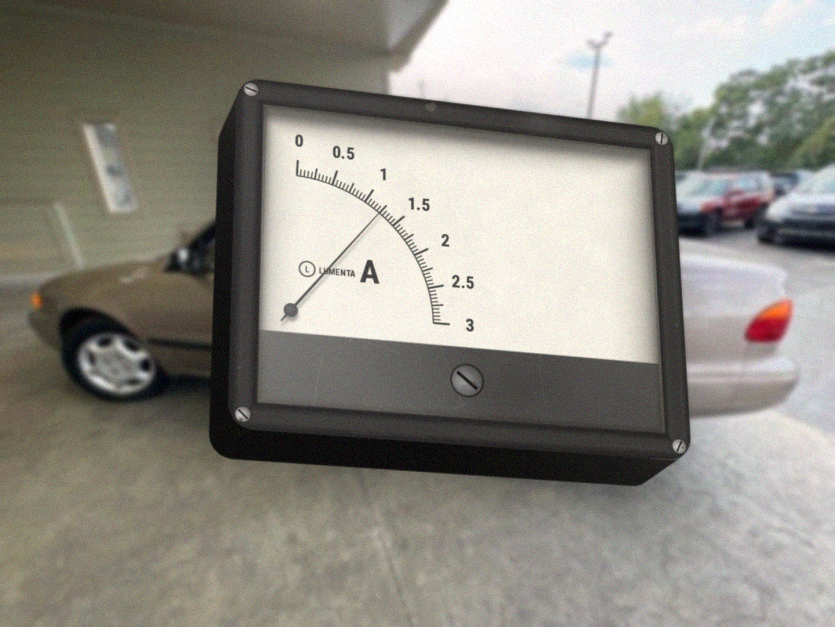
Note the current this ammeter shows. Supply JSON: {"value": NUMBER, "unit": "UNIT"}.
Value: {"value": 1.25, "unit": "A"}
